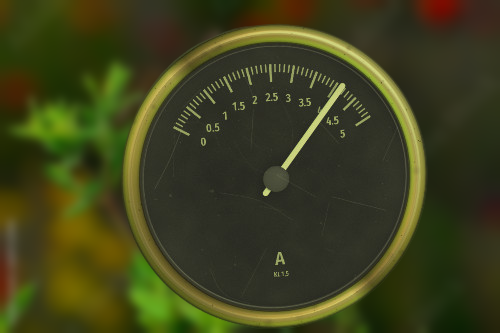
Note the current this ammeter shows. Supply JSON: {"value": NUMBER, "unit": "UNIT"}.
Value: {"value": 4.1, "unit": "A"}
